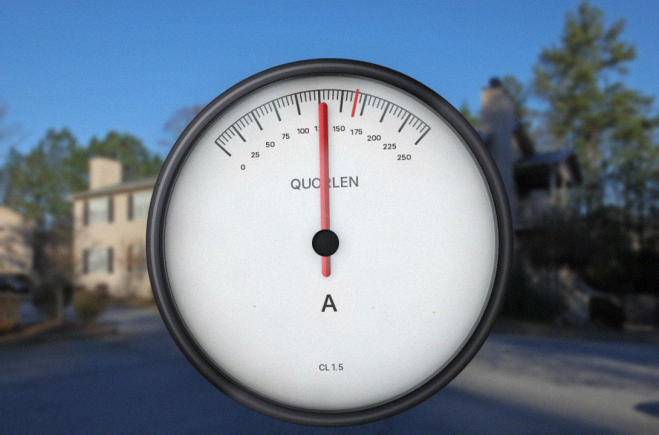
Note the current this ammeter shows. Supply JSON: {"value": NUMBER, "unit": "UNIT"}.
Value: {"value": 130, "unit": "A"}
